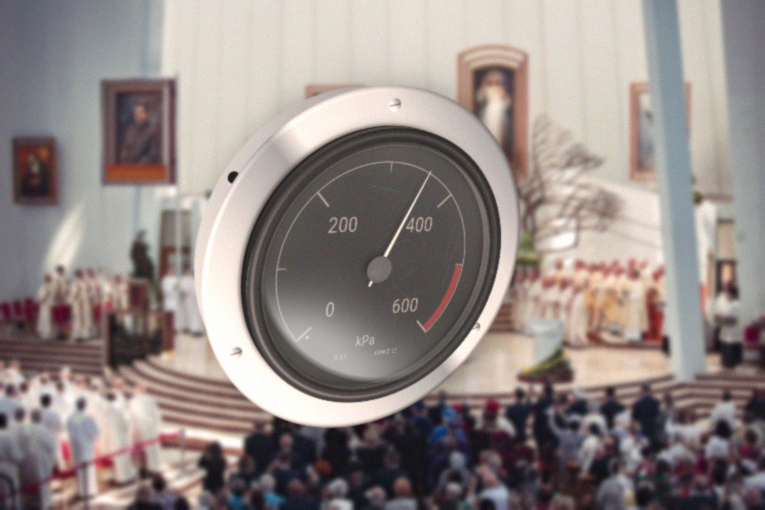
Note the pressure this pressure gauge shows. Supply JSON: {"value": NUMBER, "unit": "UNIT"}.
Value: {"value": 350, "unit": "kPa"}
